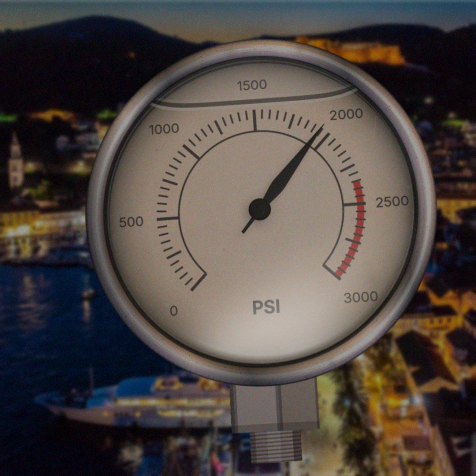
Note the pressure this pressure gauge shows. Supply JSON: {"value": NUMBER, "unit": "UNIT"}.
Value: {"value": 1950, "unit": "psi"}
